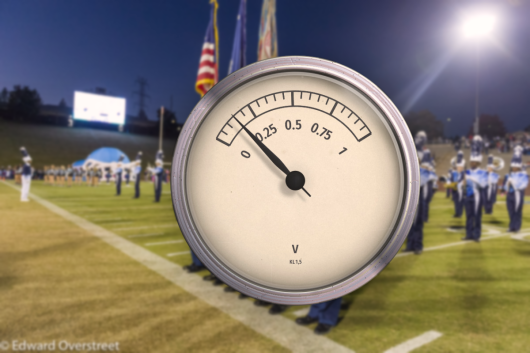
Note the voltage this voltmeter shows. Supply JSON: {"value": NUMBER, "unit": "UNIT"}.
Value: {"value": 0.15, "unit": "V"}
